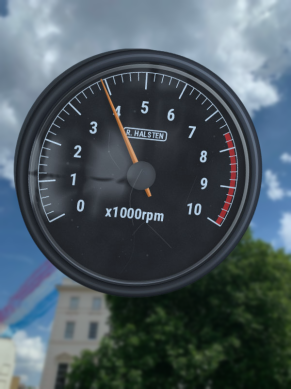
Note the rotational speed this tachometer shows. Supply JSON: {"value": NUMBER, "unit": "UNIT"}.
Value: {"value": 3900, "unit": "rpm"}
